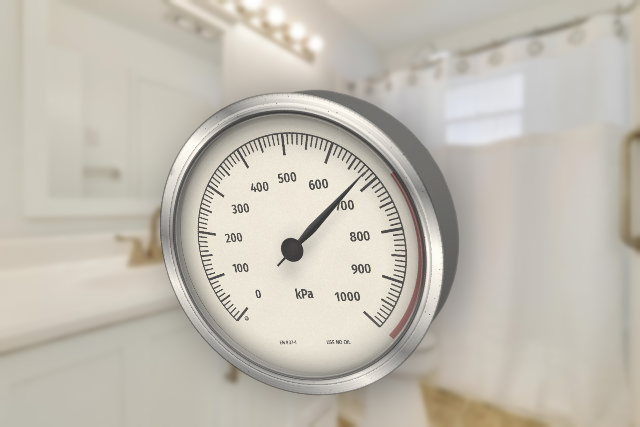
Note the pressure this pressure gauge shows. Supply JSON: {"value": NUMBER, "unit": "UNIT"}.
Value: {"value": 680, "unit": "kPa"}
